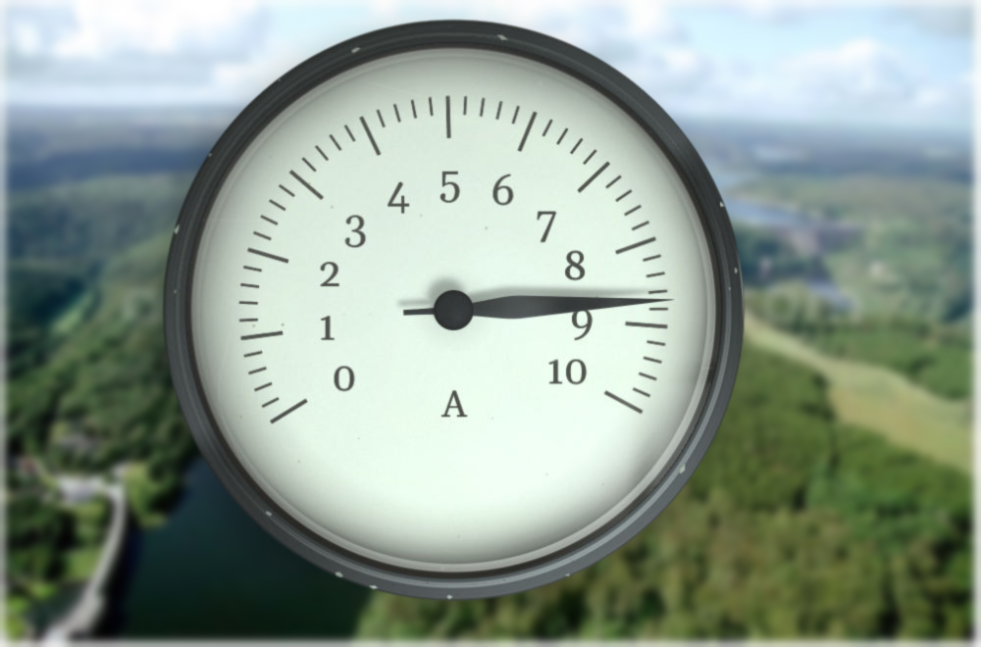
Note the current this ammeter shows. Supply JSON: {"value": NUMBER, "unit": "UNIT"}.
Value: {"value": 8.7, "unit": "A"}
